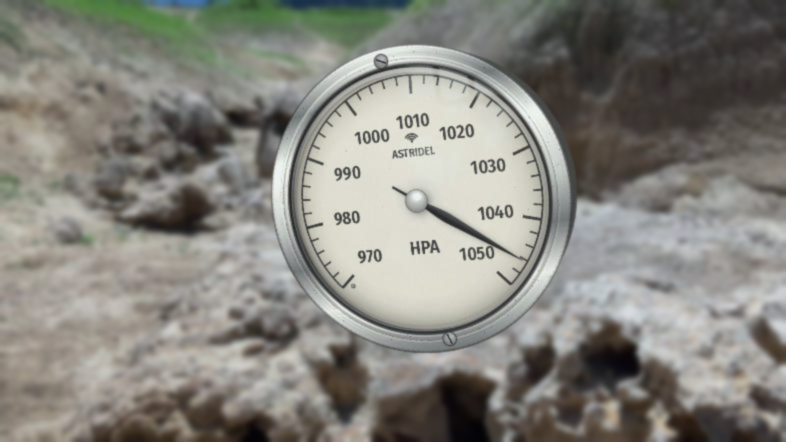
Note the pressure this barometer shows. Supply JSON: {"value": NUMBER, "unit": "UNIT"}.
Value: {"value": 1046, "unit": "hPa"}
